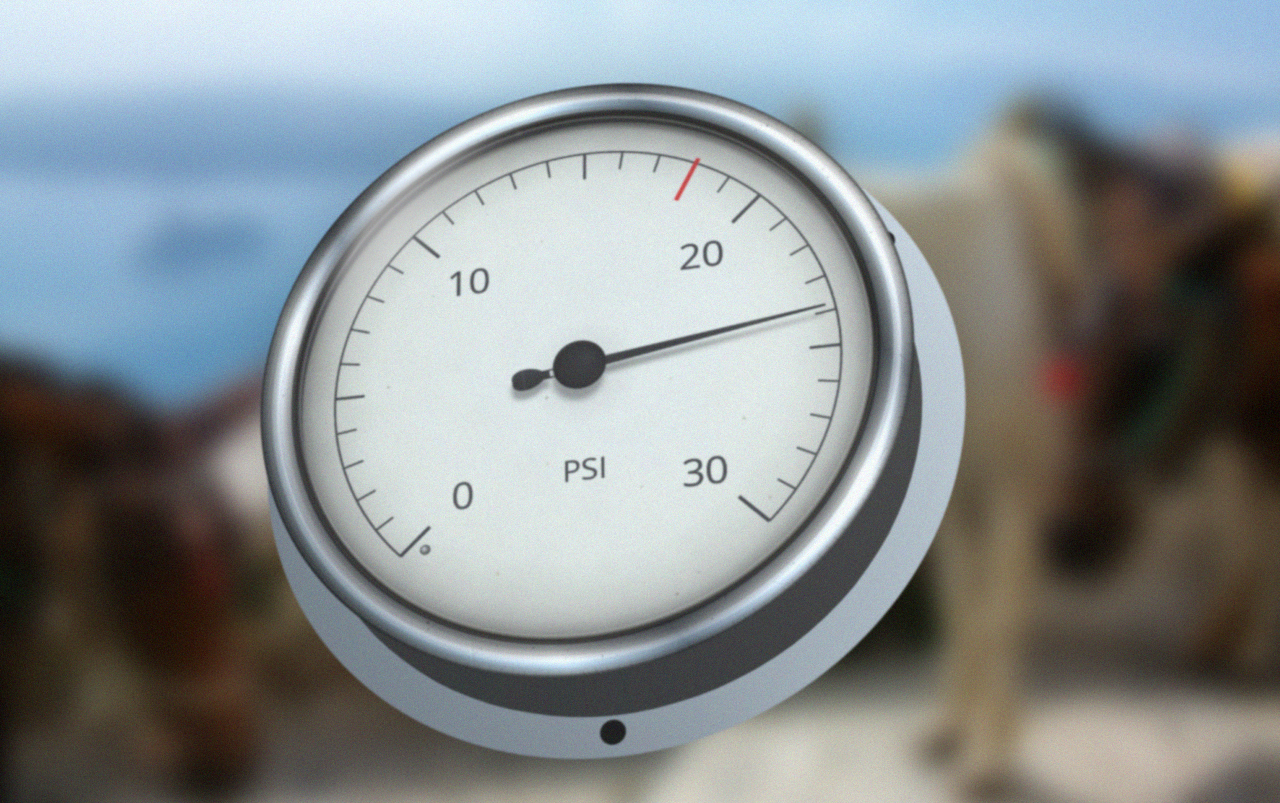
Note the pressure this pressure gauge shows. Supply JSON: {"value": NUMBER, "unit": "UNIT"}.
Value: {"value": 24, "unit": "psi"}
